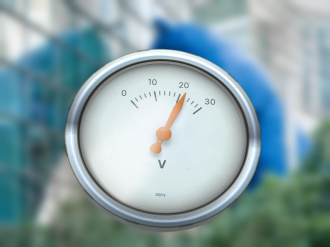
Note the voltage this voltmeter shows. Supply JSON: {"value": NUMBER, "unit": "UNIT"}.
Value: {"value": 22, "unit": "V"}
